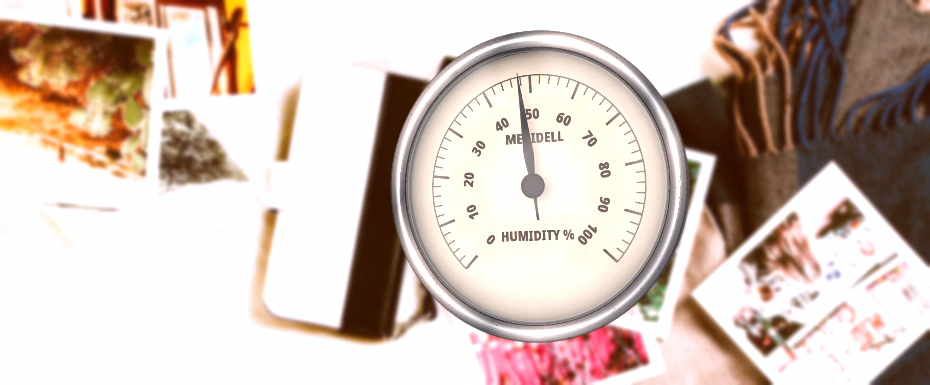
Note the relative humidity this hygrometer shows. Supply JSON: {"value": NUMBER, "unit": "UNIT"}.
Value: {"value": 48, "unit": "%"}
